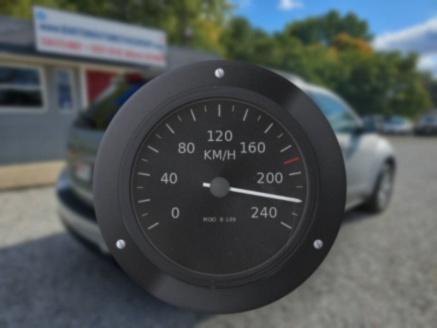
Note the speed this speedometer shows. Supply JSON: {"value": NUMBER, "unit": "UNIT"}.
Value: {"value": 220, "unit": "km/h"}
